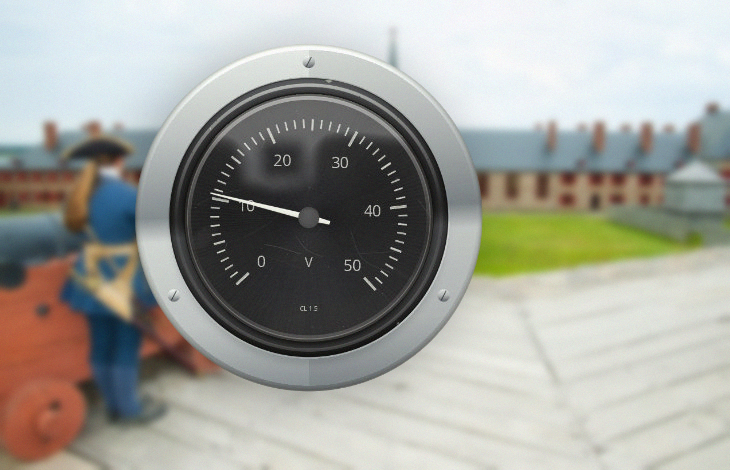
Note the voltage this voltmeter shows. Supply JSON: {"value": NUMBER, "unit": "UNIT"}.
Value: {"value": 10.5, "unit": "V"}
